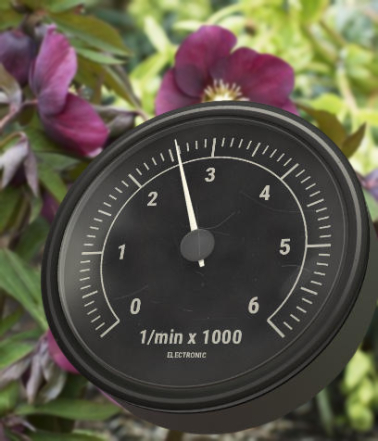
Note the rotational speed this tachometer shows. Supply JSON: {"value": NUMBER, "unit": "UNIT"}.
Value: {"value": 2600, "unit": "rpm"}
